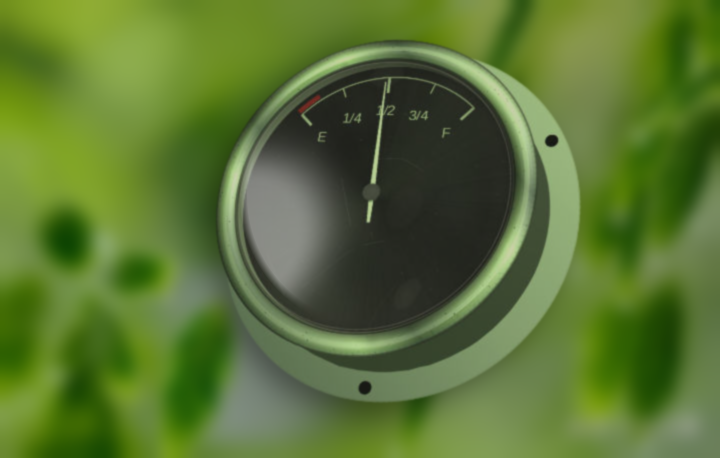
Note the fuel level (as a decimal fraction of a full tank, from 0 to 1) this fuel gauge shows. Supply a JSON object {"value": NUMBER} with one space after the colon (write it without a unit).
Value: {"value": 0.5}
